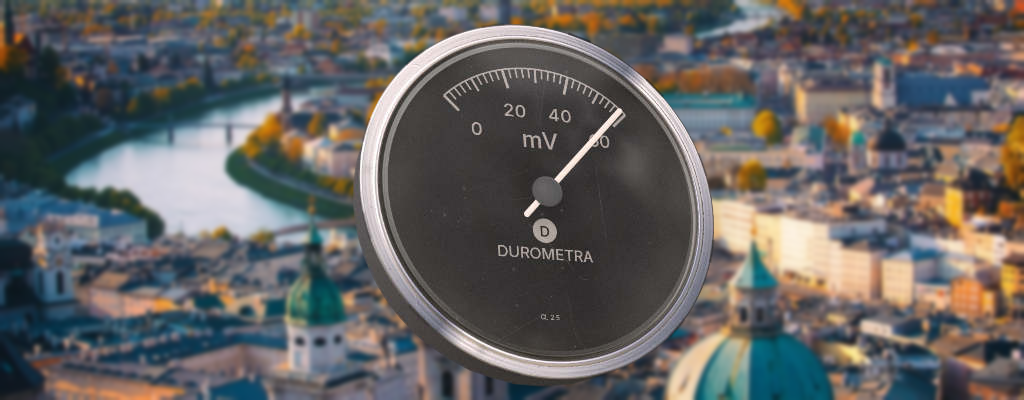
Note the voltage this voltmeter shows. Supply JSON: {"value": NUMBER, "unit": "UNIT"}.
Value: {"value": 58, "unit": "mV"}
